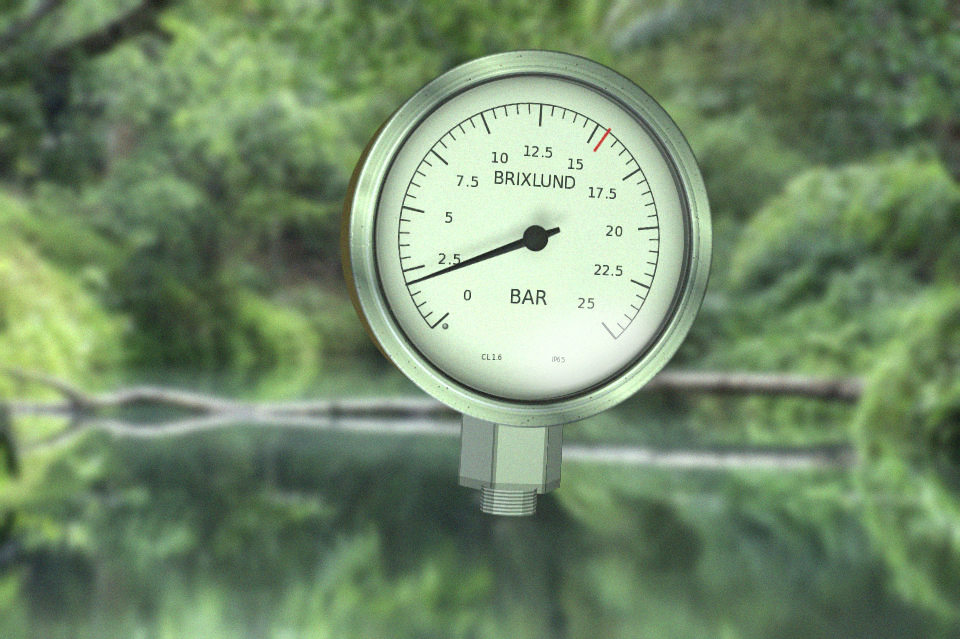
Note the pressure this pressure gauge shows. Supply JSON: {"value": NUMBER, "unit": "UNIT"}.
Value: {"value": 2, "unit": "bar"}
